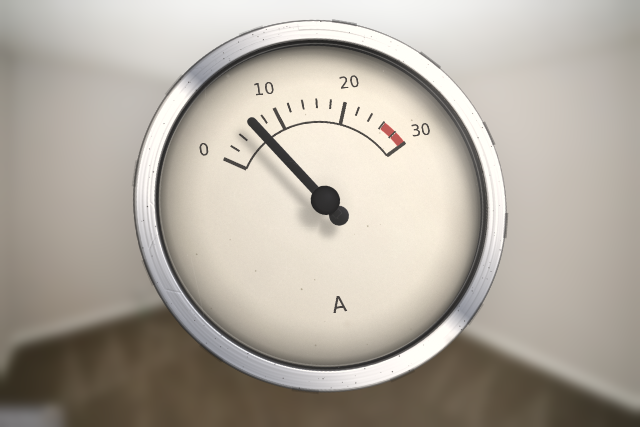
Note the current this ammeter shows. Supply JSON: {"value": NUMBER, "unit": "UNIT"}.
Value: {"value": 6, "unit": "A"}
